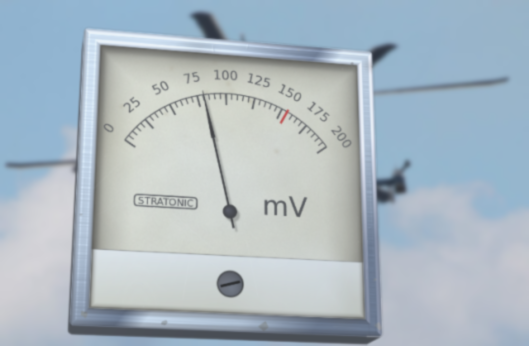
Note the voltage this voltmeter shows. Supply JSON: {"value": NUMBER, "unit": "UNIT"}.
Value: {"value": 80, "unit": "mV"}
